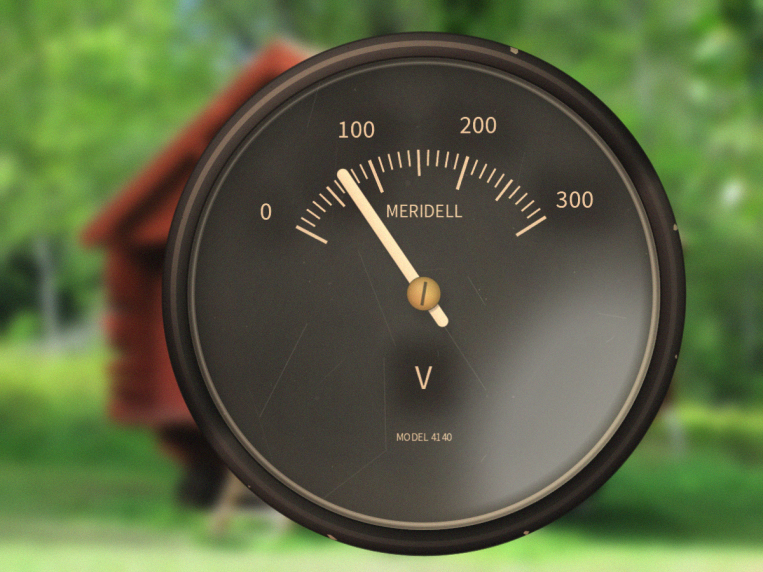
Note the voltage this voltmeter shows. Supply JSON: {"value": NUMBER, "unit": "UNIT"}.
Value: {"value": 70, "unit": "V"}
